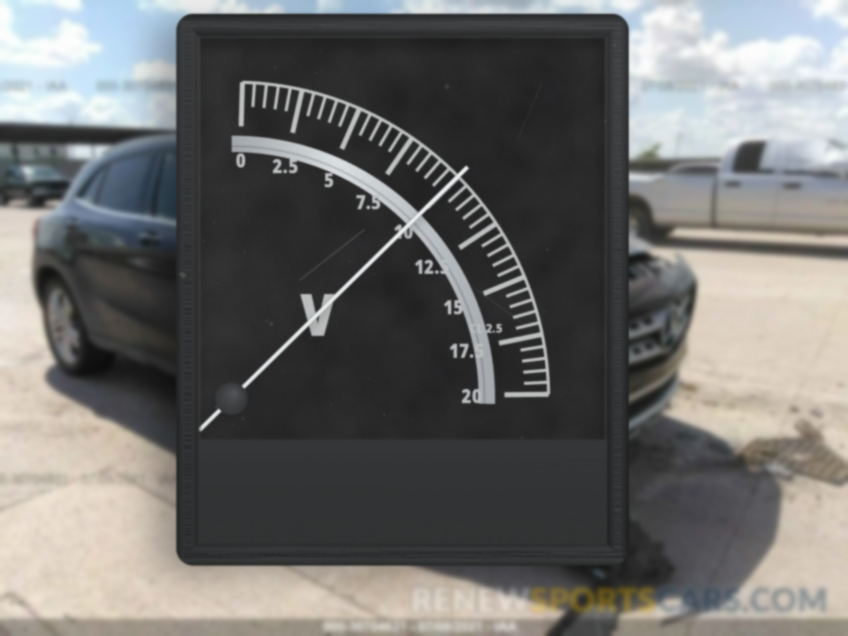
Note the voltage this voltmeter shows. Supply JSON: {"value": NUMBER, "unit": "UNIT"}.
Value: {"value": 10, "unit": "V"}
